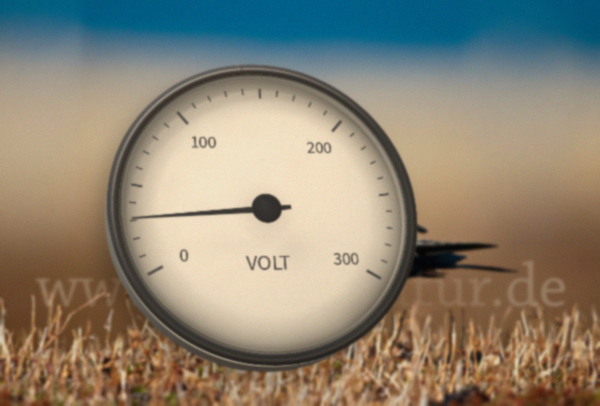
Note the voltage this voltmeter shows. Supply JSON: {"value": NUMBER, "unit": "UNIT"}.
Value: {"value": 30, "unit": "V"}
